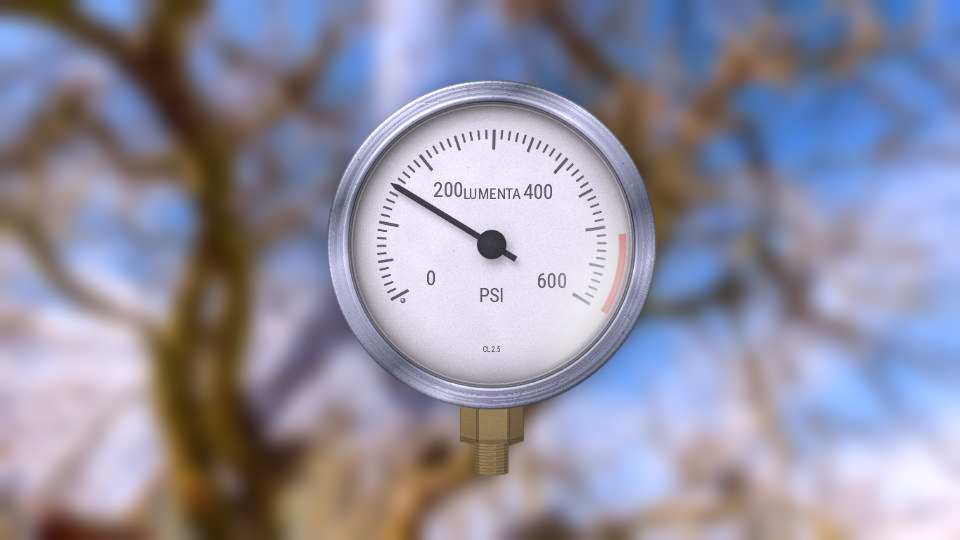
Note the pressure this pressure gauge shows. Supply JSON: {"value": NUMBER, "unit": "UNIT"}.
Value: {"value": 150, "unit": "psi"}
